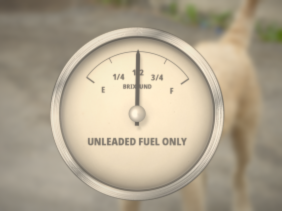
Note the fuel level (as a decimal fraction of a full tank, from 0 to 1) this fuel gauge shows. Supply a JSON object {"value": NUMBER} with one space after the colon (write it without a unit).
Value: {"value": 0.5}
